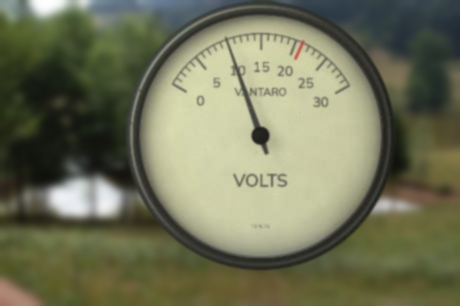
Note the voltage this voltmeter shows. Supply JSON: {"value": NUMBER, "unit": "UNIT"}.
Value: {"value": 10, "unit": "V"}
